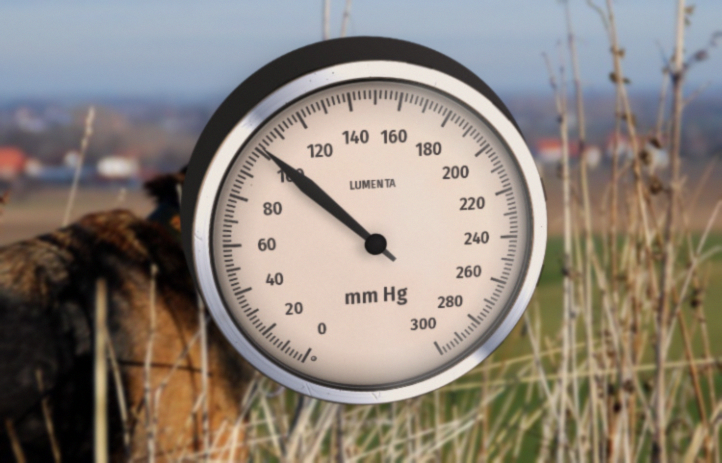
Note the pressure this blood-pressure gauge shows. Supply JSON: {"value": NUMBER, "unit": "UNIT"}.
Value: {"value": 102, "unit": "mmHg"}
